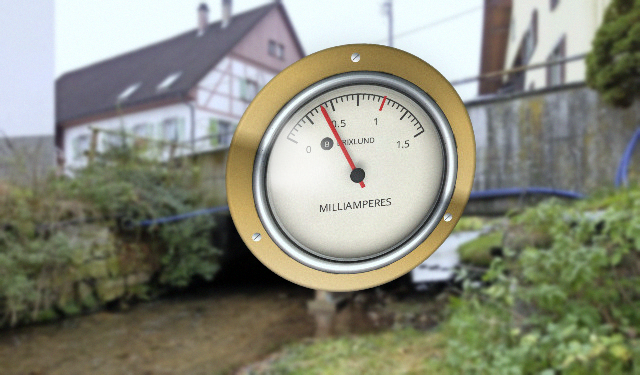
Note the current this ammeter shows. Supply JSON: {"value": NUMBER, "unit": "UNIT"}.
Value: {"value": 0.4, "unit": "mA"}
